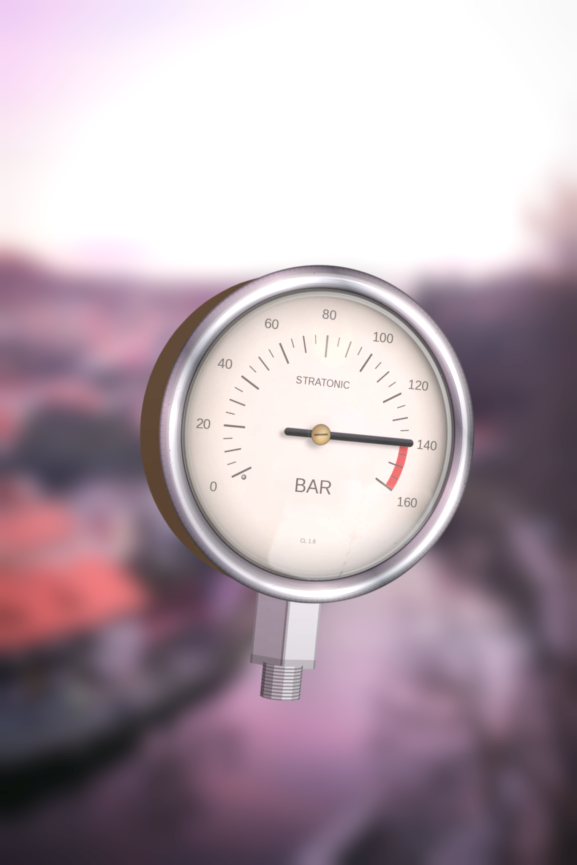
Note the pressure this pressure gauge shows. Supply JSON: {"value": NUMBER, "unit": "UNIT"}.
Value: {"value": 140, "unit": "bar"}
